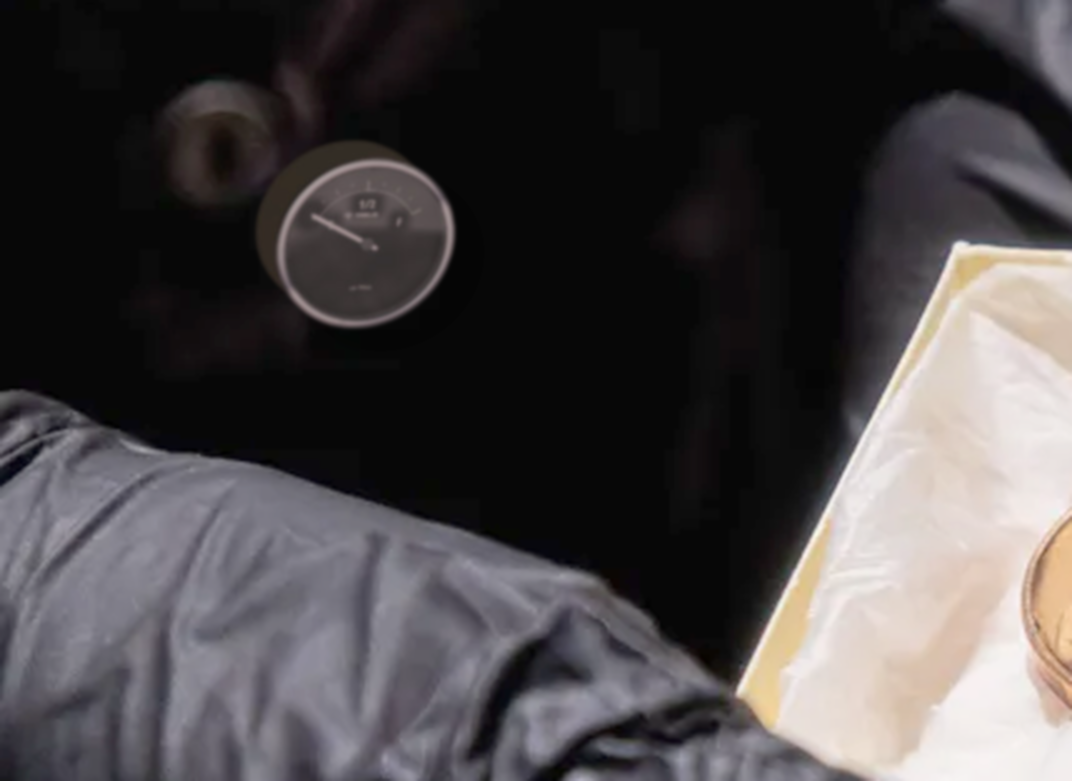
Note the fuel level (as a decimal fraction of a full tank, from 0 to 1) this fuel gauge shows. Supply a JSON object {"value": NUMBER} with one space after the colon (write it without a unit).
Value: {"value": 0}
